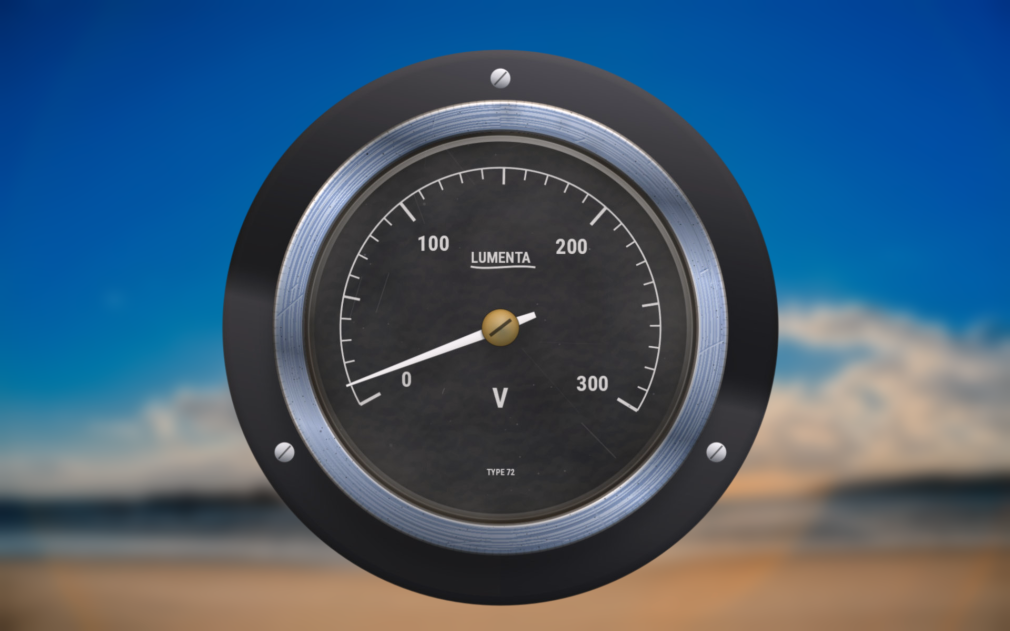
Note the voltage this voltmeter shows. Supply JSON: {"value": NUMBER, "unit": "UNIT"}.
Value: {"value": 10, "unit": "V"}
